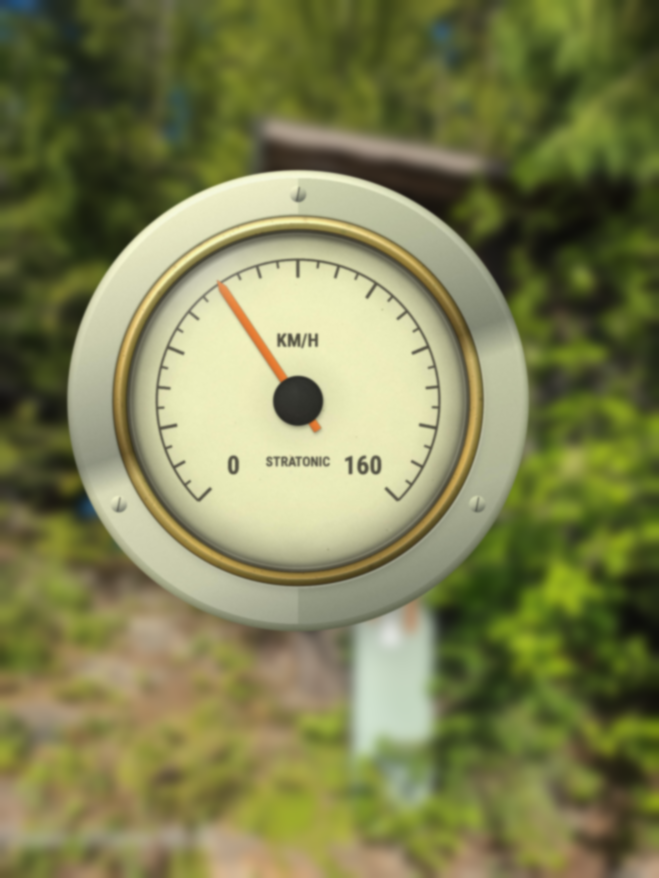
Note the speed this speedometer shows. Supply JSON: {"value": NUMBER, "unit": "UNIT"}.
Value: {"value": 60, "unit": "km/h"}
